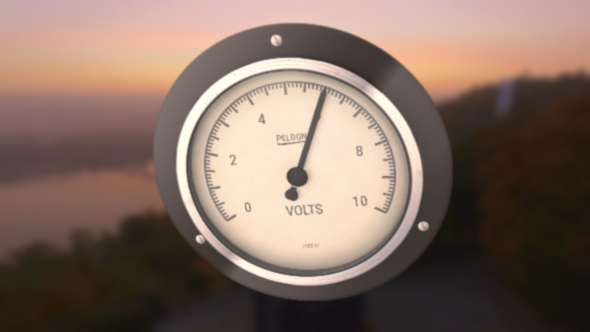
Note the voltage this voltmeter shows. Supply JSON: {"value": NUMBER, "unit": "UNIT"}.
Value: {"value": 6, "unit": "V"}
